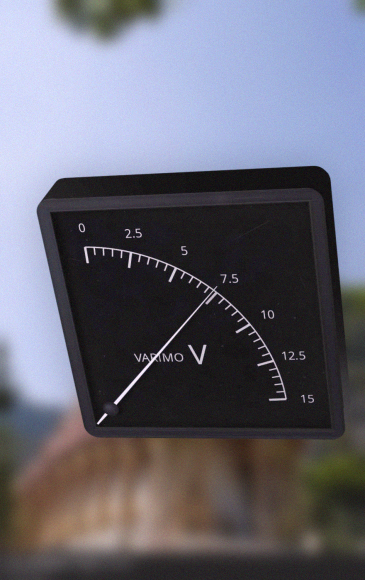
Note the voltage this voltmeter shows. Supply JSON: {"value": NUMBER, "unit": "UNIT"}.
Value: {"value": 7.25, "unit": "V"}
